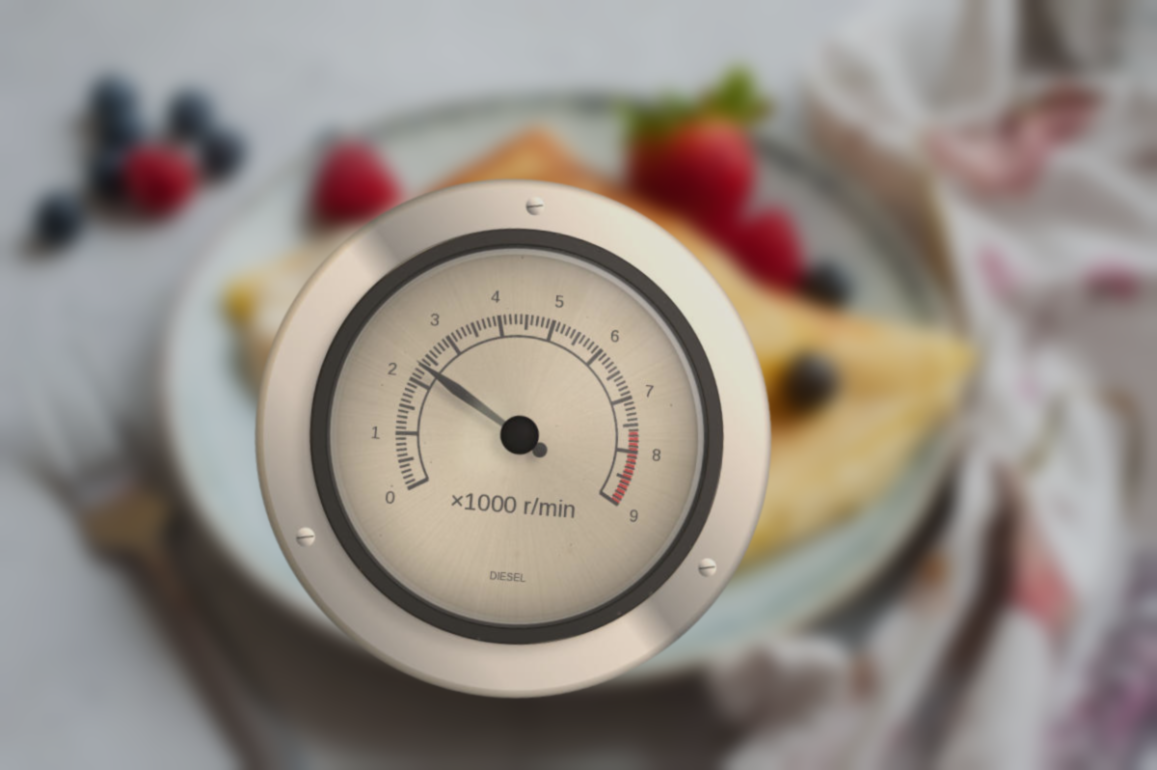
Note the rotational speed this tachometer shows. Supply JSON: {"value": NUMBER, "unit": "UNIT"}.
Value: {"value": 2300, "unit": "rpm"}
